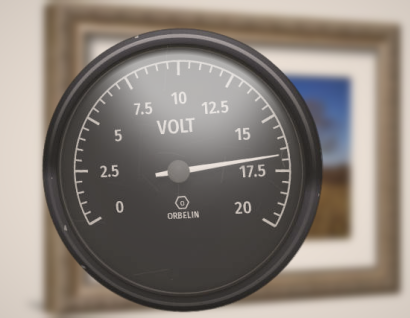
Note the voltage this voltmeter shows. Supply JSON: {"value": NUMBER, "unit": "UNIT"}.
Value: {"value": 16.75, "unit": "V"}
